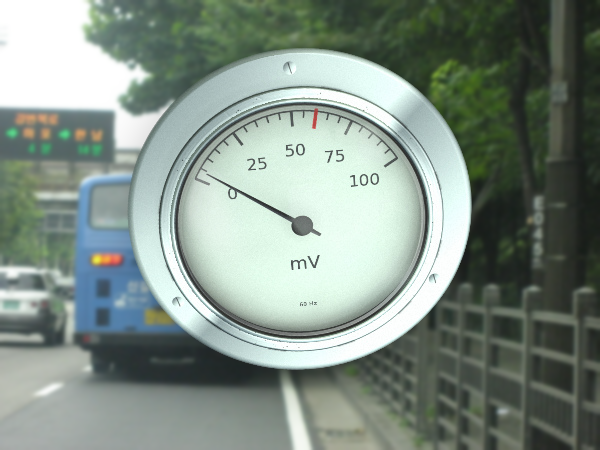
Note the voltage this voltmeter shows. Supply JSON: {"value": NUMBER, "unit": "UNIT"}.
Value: {"value": 5, "unit": "mV"}
